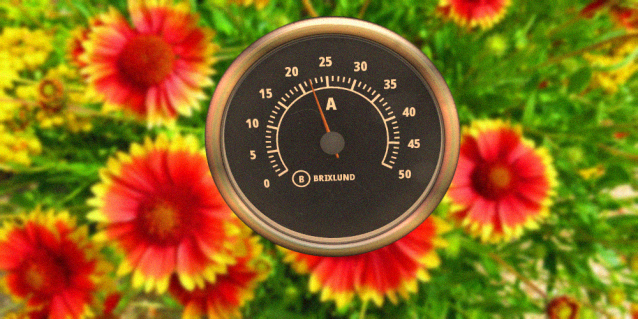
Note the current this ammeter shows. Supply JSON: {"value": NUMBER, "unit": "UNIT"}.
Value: {"value": 22, "unit": "A"}
